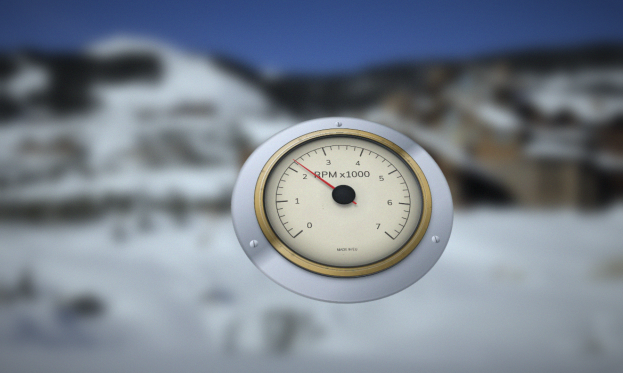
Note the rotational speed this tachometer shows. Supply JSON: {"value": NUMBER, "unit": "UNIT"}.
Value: {"value": 2200, "unit": "rpm"}
